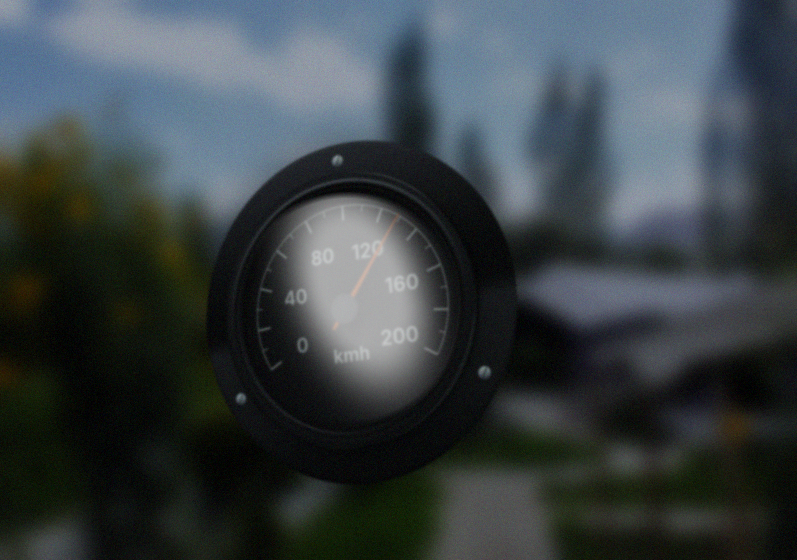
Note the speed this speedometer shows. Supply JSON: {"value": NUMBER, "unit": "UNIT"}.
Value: {"value": 130, "unit": "km/h"}
